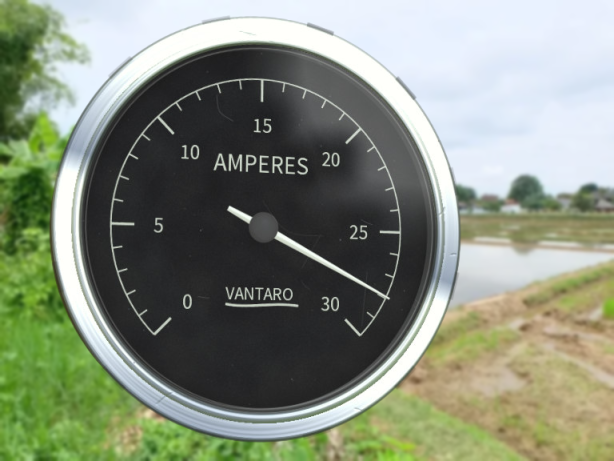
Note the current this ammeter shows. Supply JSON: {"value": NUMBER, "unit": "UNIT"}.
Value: {"value": 28, "unit": "A"}
